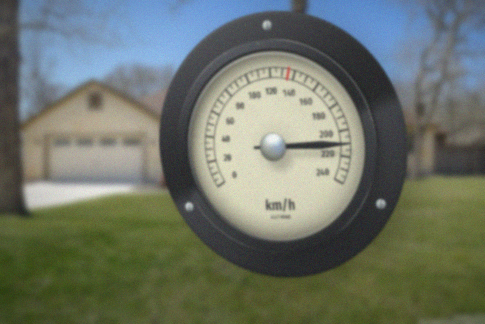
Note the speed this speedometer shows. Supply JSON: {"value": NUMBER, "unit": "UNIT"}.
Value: {"value": 210, "unit": "km/h"}
